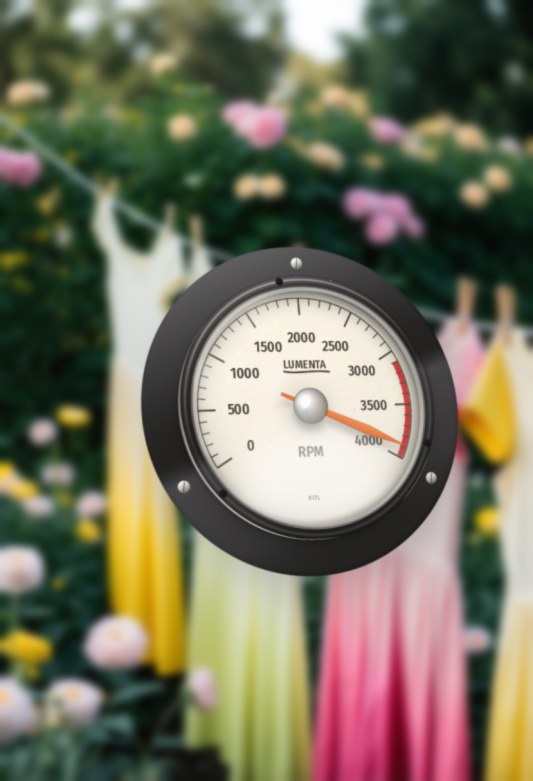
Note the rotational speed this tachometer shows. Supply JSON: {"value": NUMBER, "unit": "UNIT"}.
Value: {"value": 3900, "unit": "rpm"}
